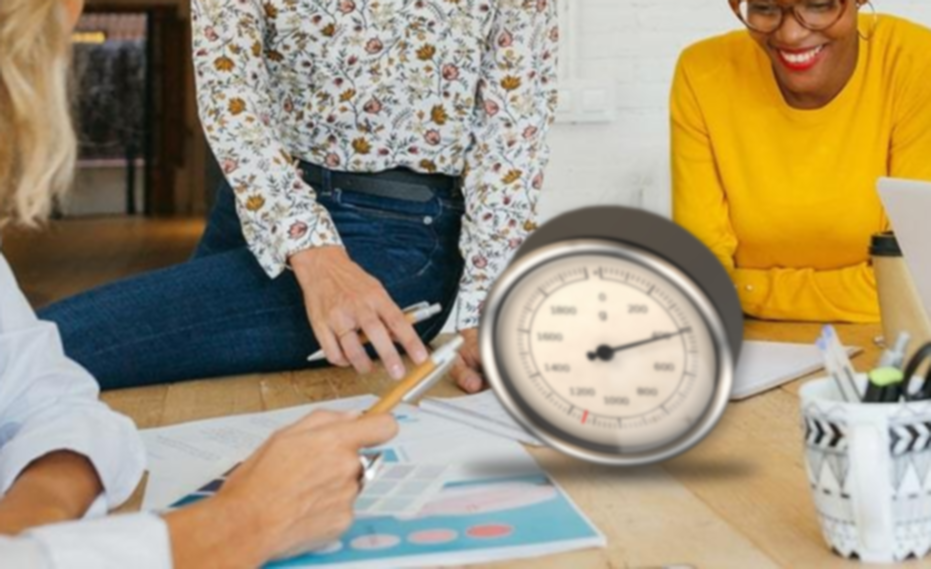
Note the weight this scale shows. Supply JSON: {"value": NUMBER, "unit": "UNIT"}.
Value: {"value": 400, "unit": "g"}
